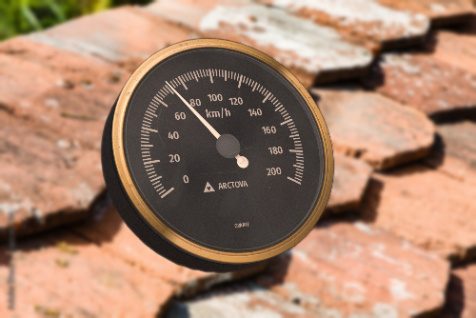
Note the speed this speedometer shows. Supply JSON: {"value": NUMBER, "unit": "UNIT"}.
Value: {"value": 70, "unit": "km/h"}
